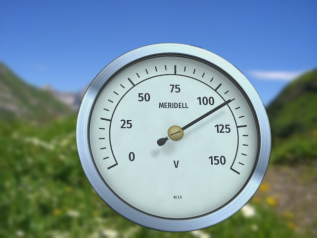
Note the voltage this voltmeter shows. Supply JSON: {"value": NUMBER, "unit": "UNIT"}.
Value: {"value": 110, "unit": "V"}
